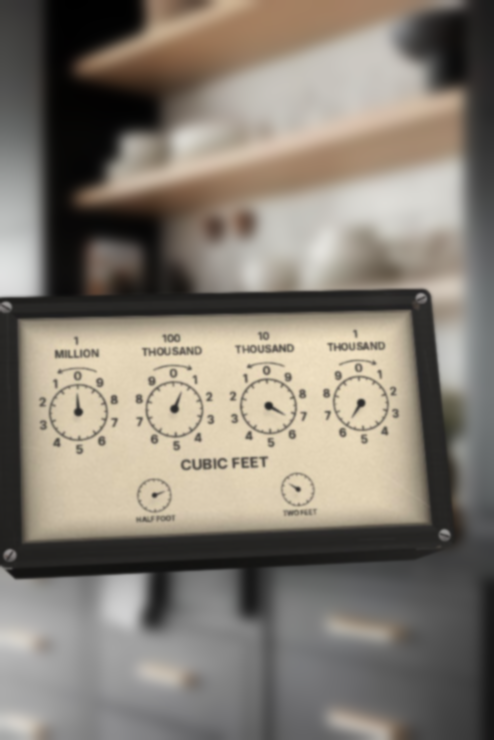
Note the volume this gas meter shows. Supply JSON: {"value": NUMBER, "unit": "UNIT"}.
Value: {"value": 6600, "unit": "ft³"}
